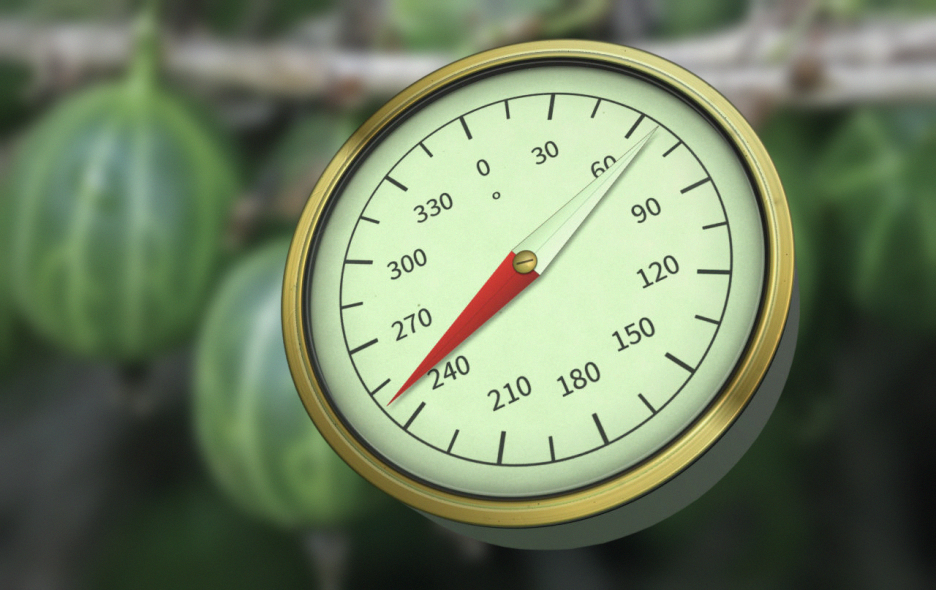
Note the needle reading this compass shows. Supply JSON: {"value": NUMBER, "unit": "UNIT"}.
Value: {"value": 247.5, "unit": "°"}
